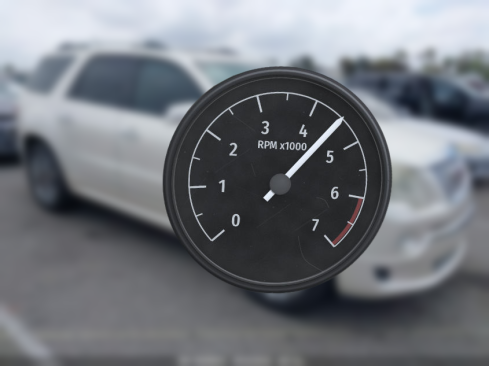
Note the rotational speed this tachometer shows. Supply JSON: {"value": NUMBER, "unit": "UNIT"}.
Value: {"value": 4500, "unit": "rpm"}
